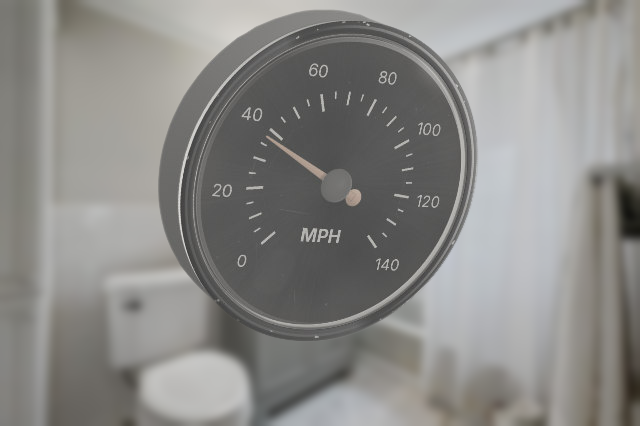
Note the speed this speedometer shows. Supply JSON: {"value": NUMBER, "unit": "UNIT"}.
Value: {"value": 37.5, "unit": "mph"}
